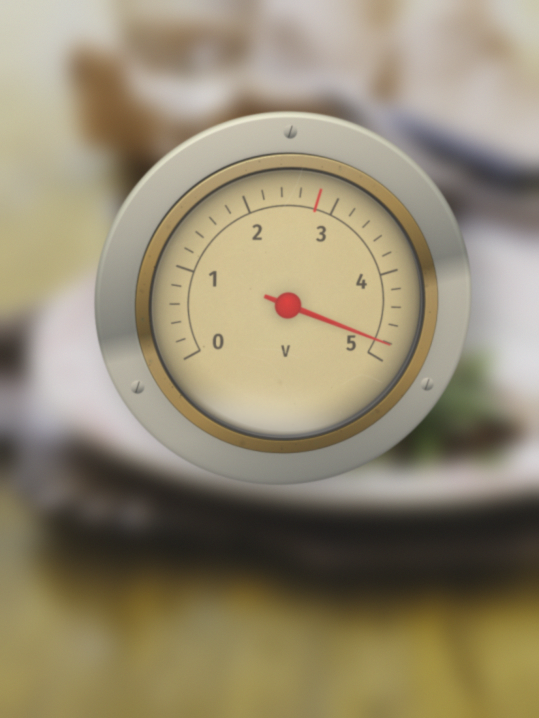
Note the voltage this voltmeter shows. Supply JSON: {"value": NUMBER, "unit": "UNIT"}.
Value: {"value": 4.8, "unit": "V"}
